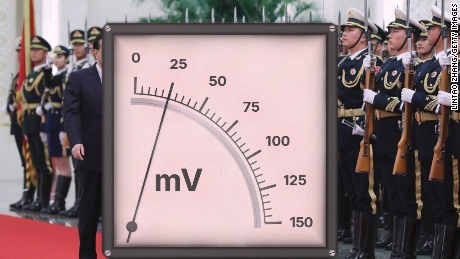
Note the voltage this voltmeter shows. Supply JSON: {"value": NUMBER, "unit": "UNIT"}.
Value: {"value": 25, "unit": "mV"}
